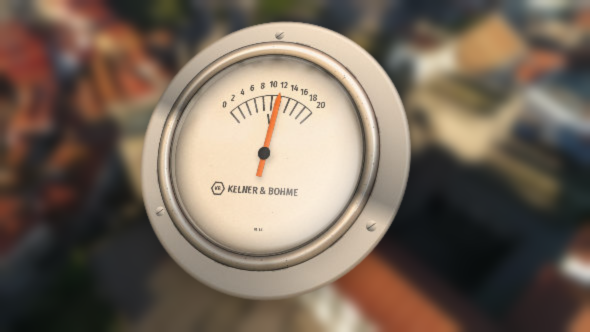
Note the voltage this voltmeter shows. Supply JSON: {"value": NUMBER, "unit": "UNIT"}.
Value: {"value": 12, "unit": "V"}
